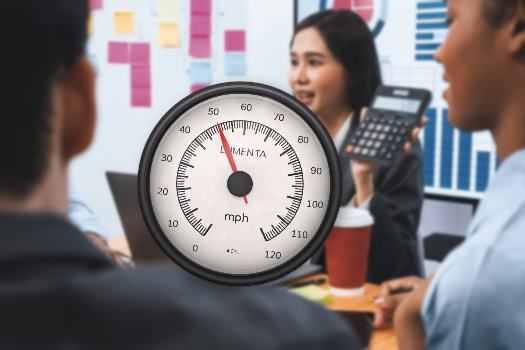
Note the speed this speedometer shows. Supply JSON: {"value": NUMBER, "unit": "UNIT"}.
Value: {"value": 50, "unit": "mph"}
